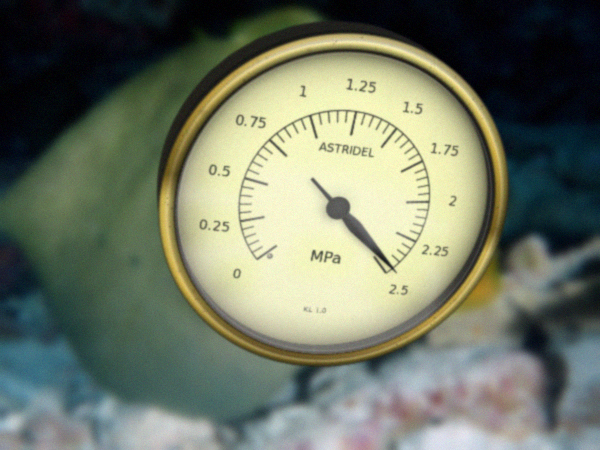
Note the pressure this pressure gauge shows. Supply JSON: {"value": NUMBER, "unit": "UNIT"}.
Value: {"value": 2.45, "unit": "MPa"}
